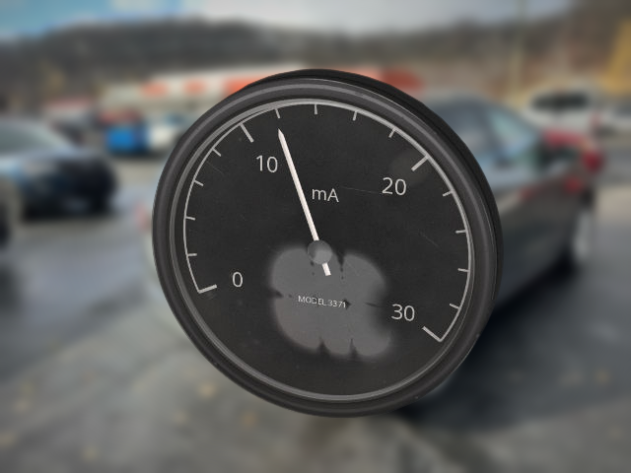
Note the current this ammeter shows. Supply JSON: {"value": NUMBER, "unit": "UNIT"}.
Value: {"value": 12, "unit": "mA"}
